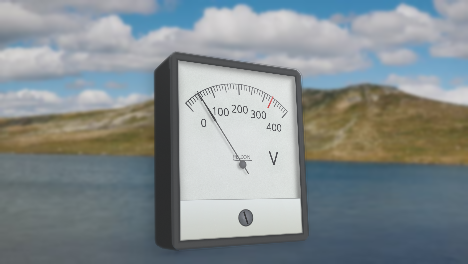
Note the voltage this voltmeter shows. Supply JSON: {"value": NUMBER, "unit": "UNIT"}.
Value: {"value": 50, "unit": "V"}
